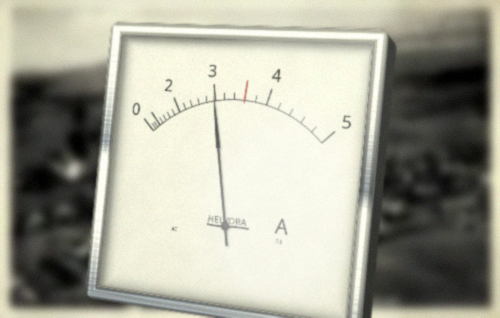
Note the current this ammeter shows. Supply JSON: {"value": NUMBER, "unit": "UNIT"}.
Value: {"value": 3, "unit": "A"}
